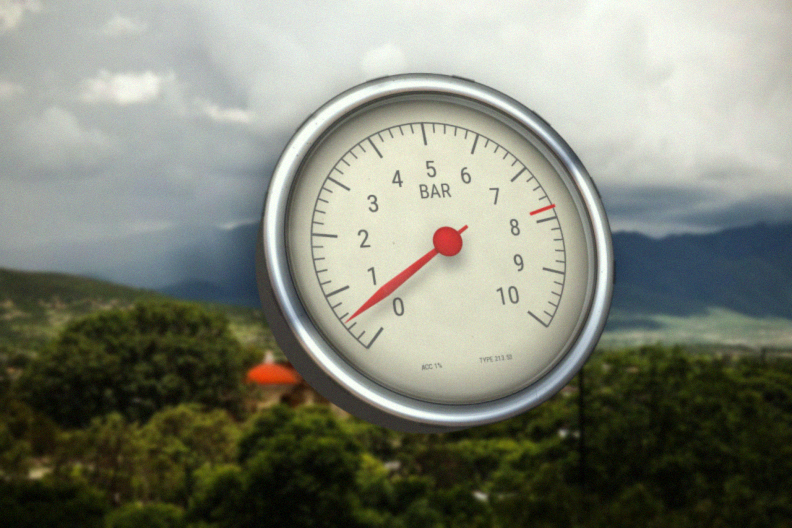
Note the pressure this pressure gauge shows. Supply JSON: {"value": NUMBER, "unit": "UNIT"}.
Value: {"value": 0.5, "unit": "bar"}
